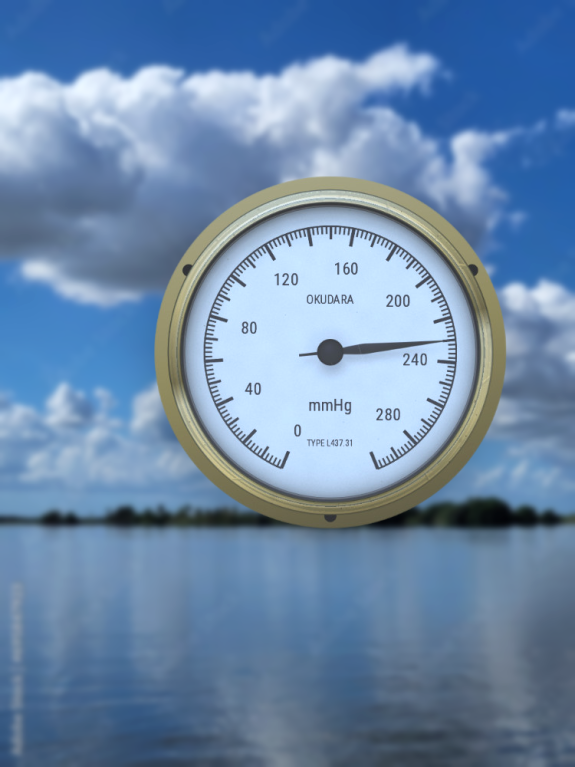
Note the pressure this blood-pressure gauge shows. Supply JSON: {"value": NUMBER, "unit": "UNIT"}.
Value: {"value": 230, "unit": "mmHg"}
